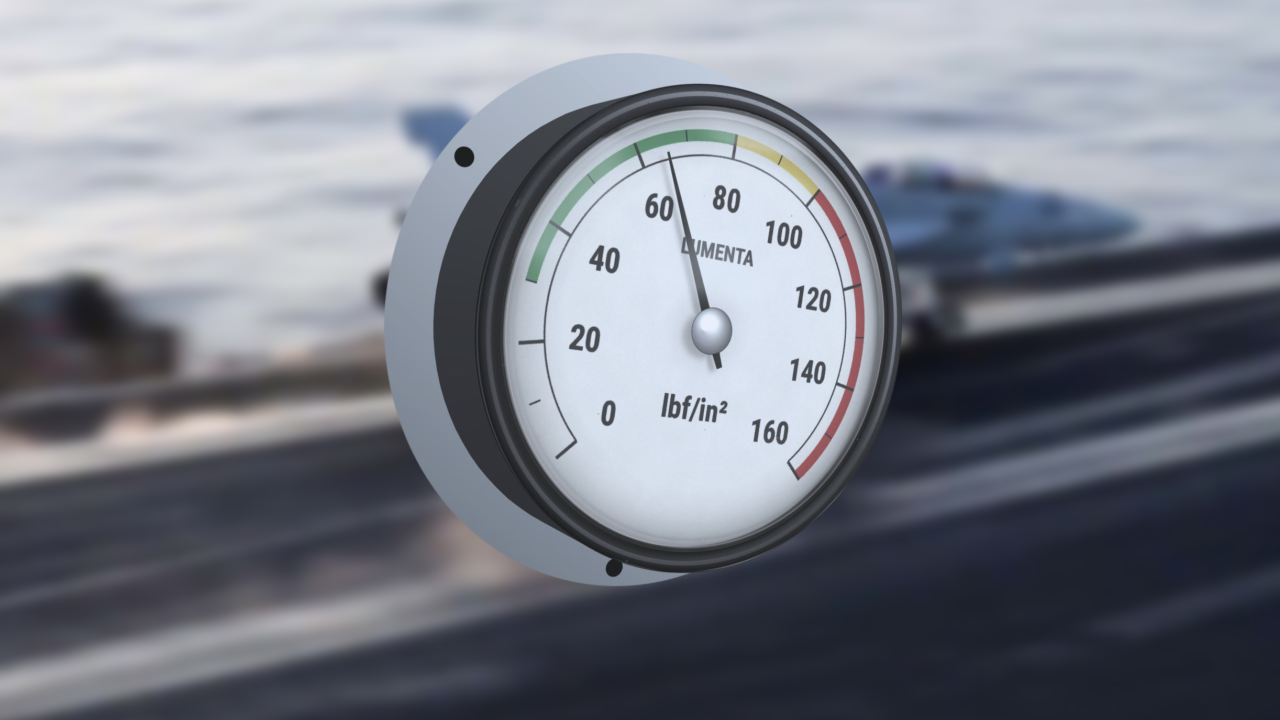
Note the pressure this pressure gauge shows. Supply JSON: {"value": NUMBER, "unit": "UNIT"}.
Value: {"value": 65, "unit": "psi"}
